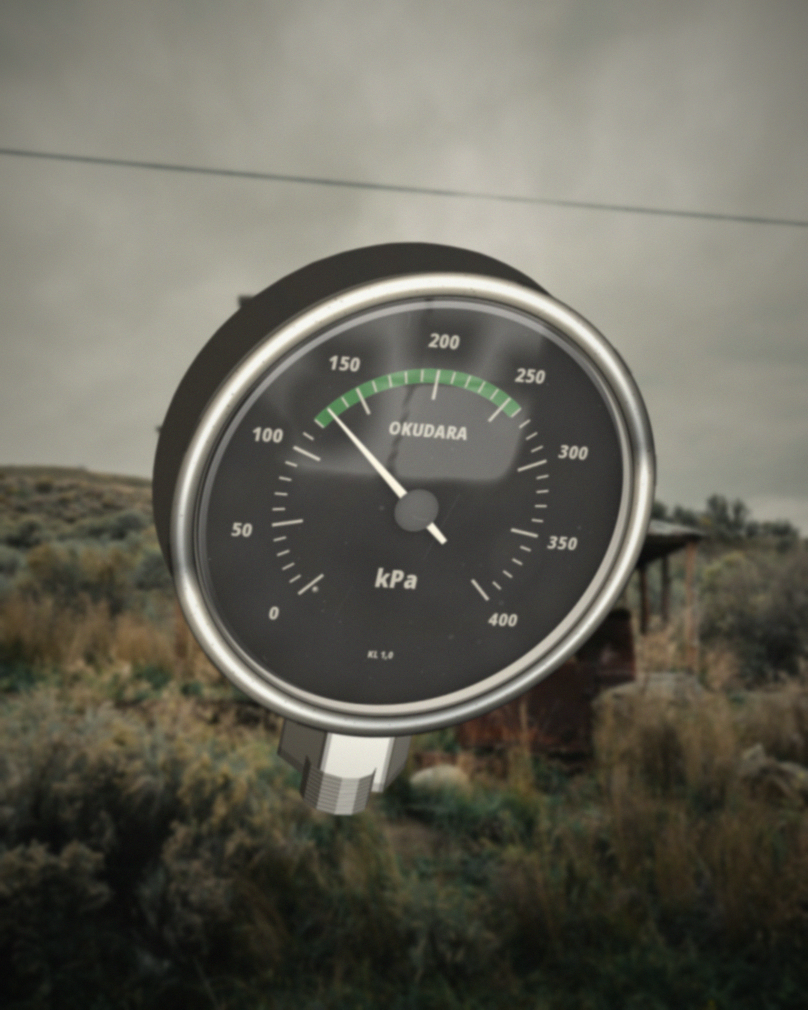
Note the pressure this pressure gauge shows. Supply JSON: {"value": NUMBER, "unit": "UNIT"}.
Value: {"value": 130, "unit": "kPa"}
